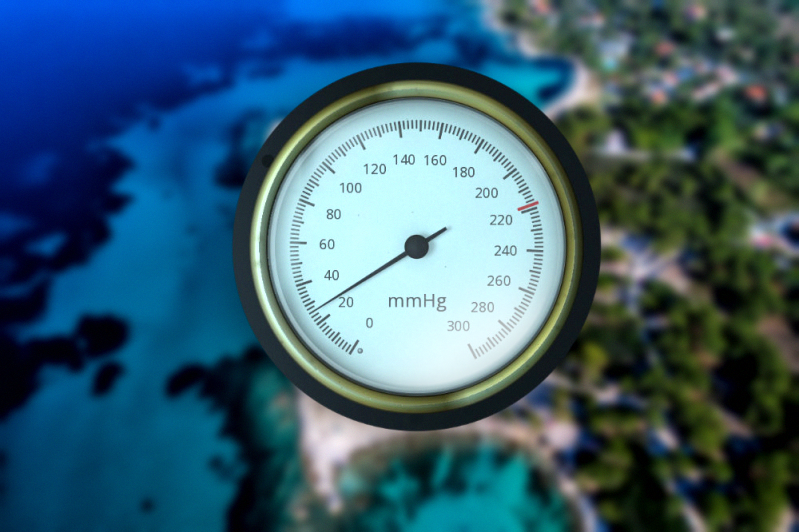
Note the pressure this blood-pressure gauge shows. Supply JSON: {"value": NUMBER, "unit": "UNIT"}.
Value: {"value": 26, "unit": "mmHg"}
